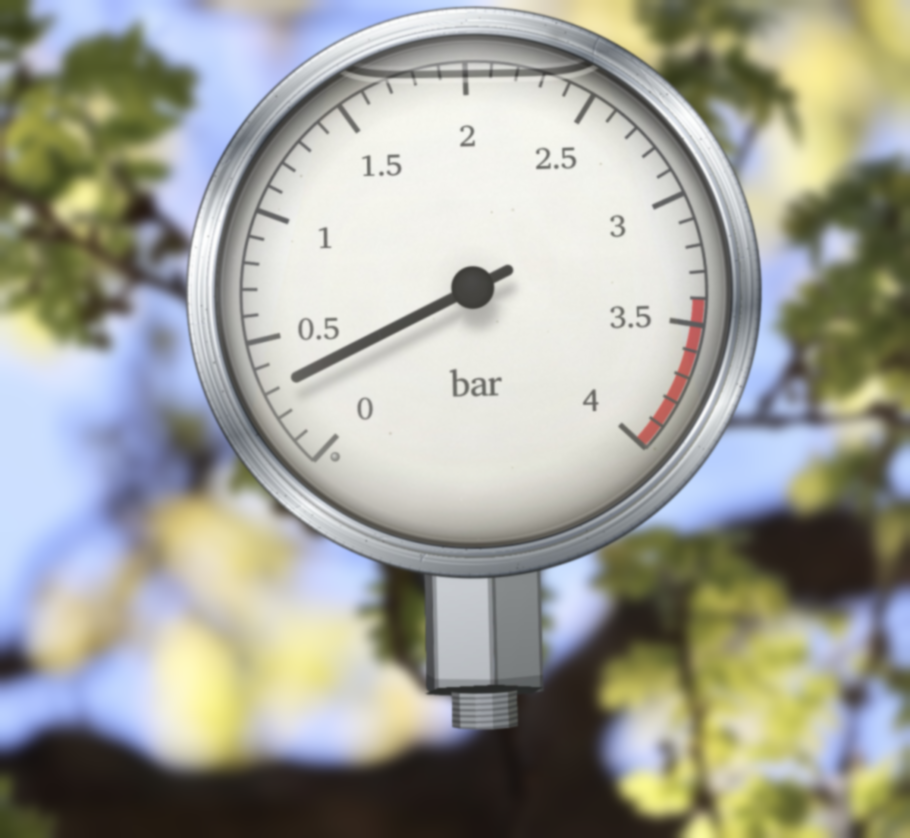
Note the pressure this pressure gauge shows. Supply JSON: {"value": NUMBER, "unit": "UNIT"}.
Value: {"value": 0.3, "unit": "bar"}
